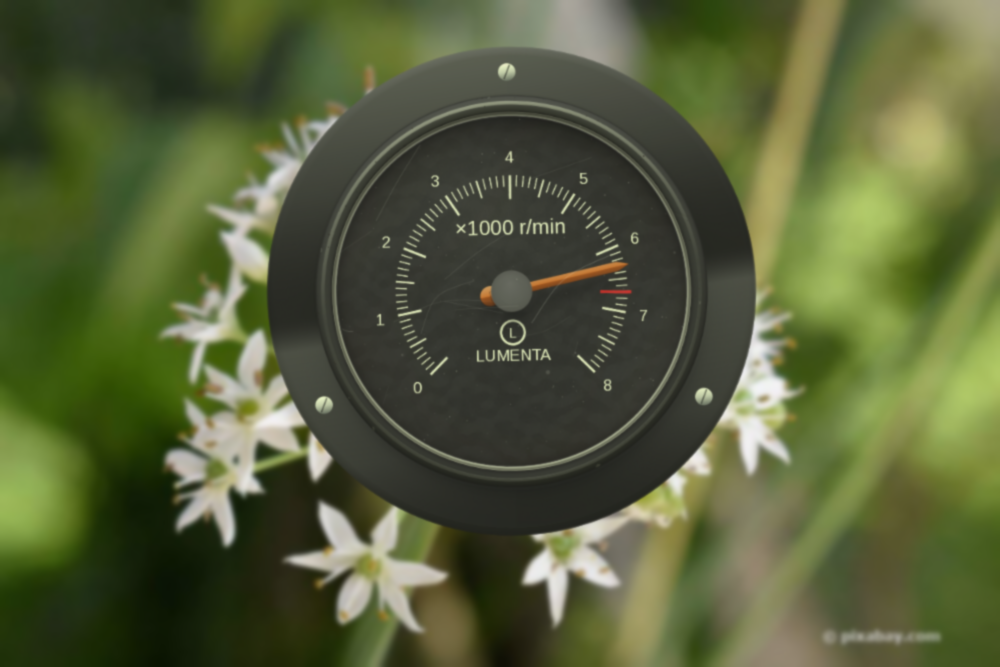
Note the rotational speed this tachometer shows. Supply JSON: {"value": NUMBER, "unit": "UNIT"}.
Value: {"value": 6300, "unit": "rpm"}
